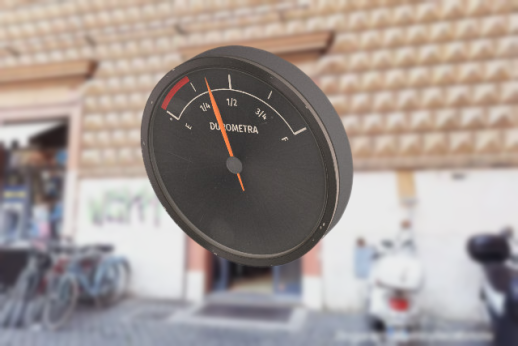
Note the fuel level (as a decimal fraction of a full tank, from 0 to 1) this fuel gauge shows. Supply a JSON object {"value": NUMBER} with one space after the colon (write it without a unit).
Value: {"value": 0.375}
